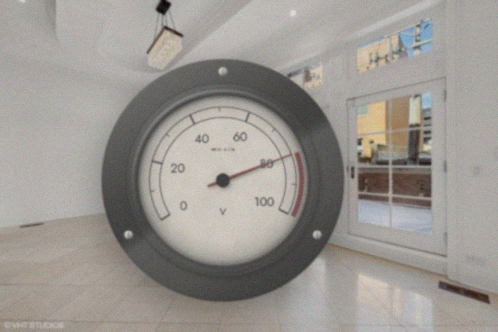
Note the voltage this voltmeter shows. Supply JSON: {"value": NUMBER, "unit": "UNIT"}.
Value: {"value": 80, "unit": "V"}
